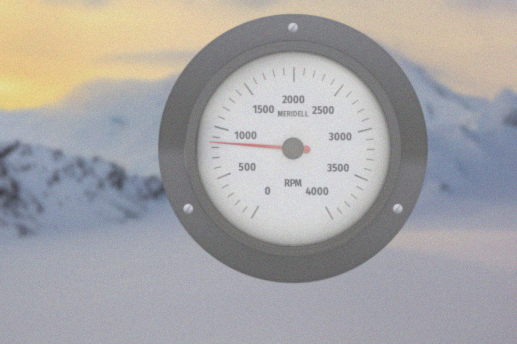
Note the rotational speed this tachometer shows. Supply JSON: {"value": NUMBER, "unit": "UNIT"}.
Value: {"value": 850, "unit": "rpm"}
